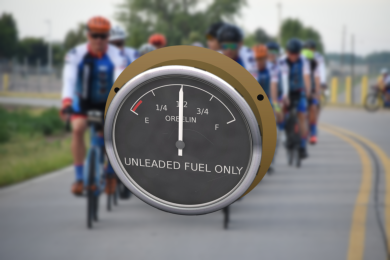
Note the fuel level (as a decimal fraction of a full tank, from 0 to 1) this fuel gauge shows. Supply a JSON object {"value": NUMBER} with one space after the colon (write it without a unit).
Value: {"value": 0.5}
